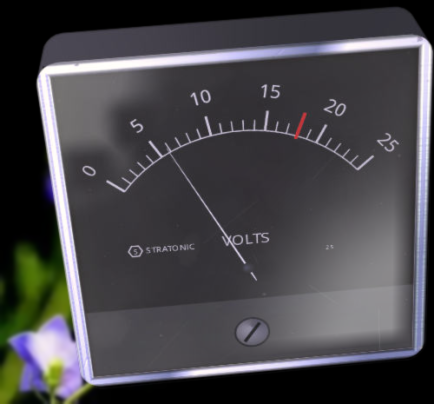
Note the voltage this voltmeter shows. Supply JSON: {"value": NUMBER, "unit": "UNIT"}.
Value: {"value": 6, "unit": "V"}
